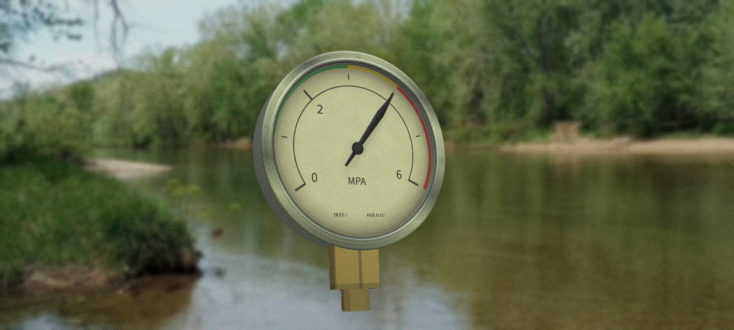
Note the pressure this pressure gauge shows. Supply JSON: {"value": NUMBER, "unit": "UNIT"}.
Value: {"value": 4, "unit": "MPa"}
